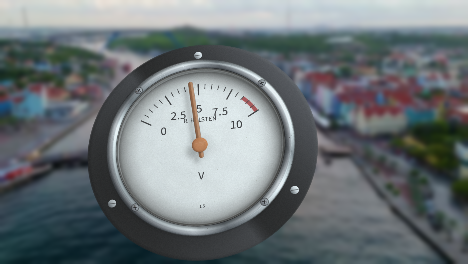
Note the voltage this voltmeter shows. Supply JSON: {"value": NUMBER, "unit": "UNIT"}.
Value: {"value": 4.5, "unit": "V"}
